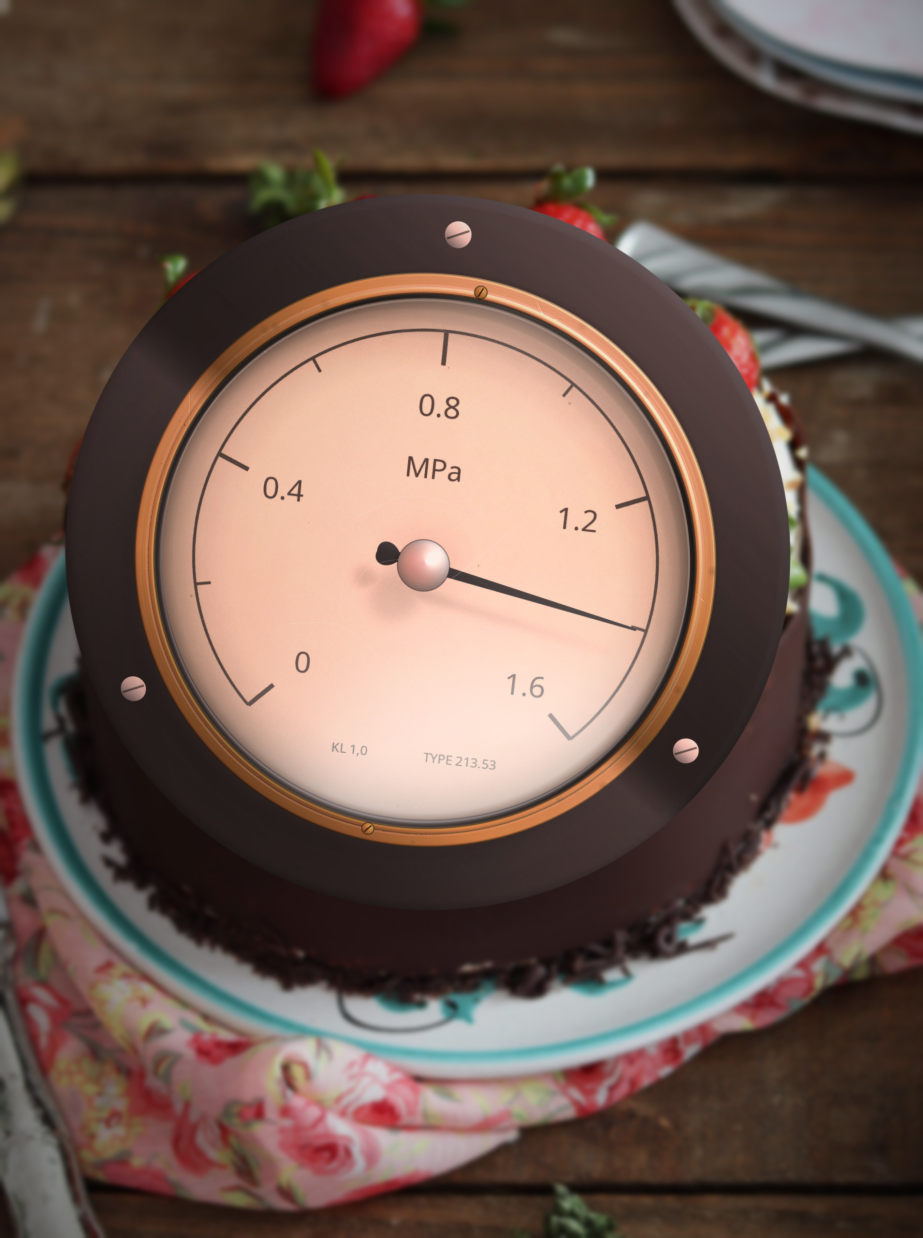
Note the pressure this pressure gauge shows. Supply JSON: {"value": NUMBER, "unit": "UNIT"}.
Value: {"value": 1.4, "unit": "MPa"}
